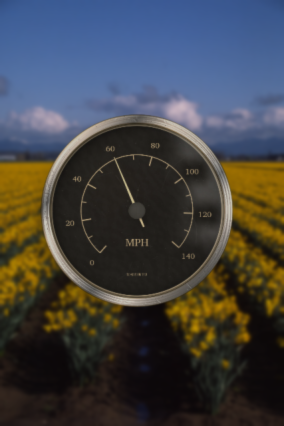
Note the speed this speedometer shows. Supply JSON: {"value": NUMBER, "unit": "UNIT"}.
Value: {"value": 60, "unit": "mph"}
